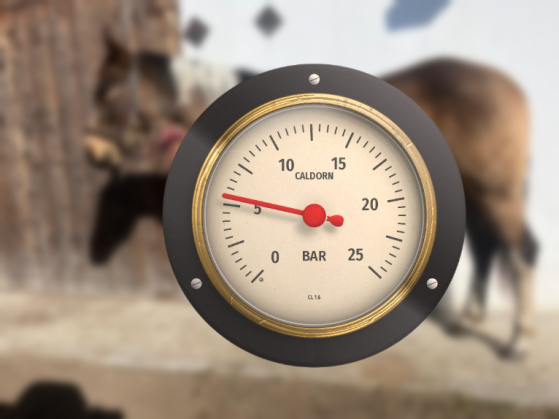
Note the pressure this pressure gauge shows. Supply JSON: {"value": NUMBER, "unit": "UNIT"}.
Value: {"value": 5.5, "unit": "bar"}
